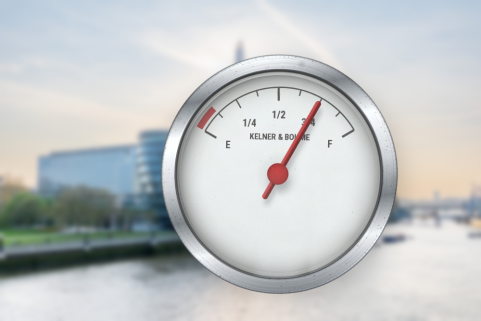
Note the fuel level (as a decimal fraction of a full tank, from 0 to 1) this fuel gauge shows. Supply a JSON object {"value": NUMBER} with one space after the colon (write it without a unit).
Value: {"value": 0.75}
